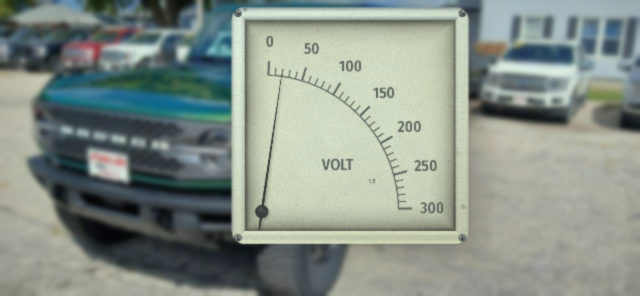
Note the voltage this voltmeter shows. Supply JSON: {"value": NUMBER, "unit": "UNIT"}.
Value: {"value": 20, "unit": "V"}
